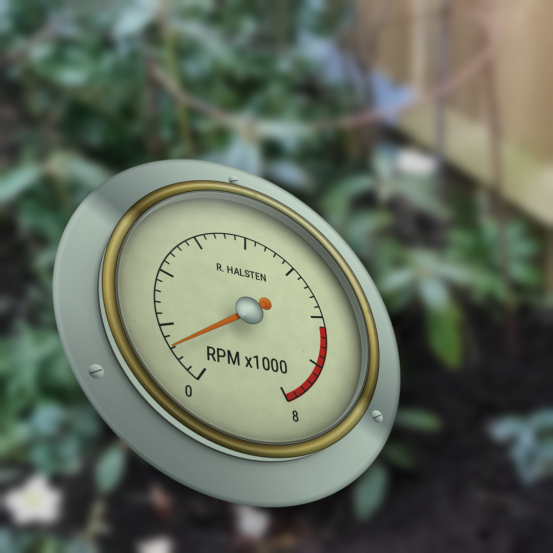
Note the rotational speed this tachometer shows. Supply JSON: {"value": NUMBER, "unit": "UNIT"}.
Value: {"value": 600, "unit": "rpm"}
